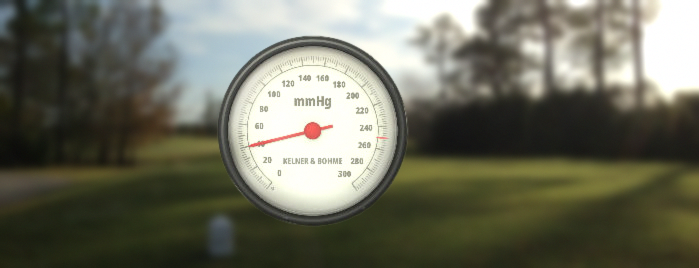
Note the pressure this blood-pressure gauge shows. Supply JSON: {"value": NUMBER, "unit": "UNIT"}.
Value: {"value": 40, "unit": "mmHg"}
